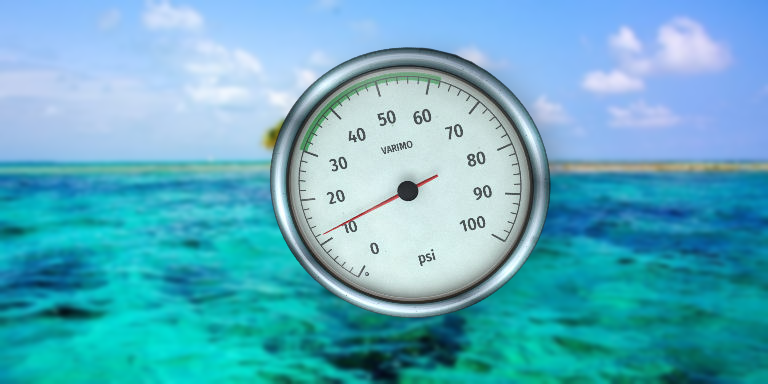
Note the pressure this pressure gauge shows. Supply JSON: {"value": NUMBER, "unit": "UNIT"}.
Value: {"value": 12, "unit": "psi"}
